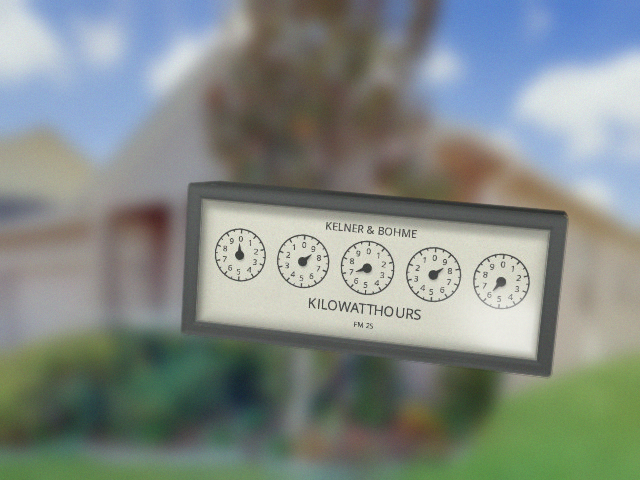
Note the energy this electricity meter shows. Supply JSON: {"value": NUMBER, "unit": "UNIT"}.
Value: {"value": 98686, "unit": "kWh"}
